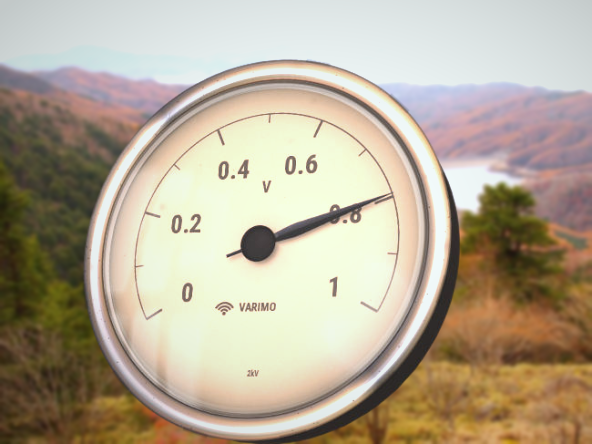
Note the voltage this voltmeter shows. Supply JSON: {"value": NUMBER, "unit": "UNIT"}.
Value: {"value": 0.8, "unit": "V"}
